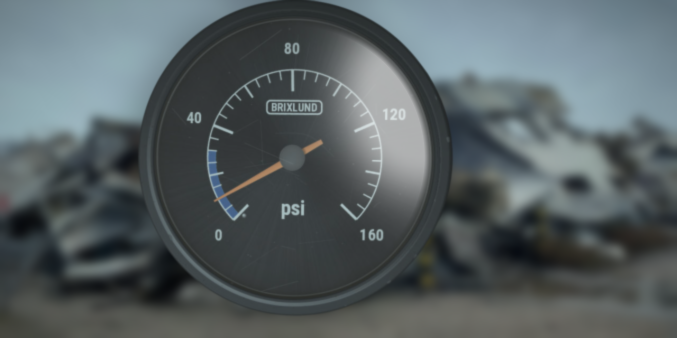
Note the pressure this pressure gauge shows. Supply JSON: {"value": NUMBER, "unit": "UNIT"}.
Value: {"value": 10, "unit": "psi"}
